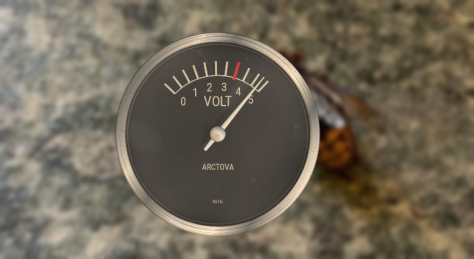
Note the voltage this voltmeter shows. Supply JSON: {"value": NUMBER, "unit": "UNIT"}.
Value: {"value": 4.75, "unit": "V"}
